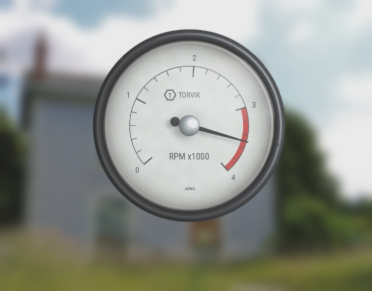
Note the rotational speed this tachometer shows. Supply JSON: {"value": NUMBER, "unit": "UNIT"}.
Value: {"value": 3500, "unit": "rpm"}
